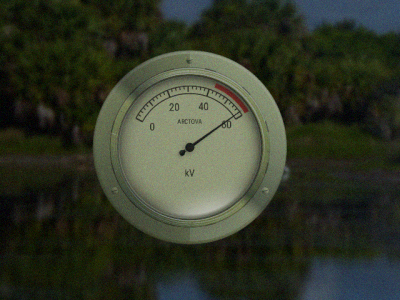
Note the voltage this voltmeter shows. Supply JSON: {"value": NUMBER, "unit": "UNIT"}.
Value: {"value": 58, "unit": "kV"}
